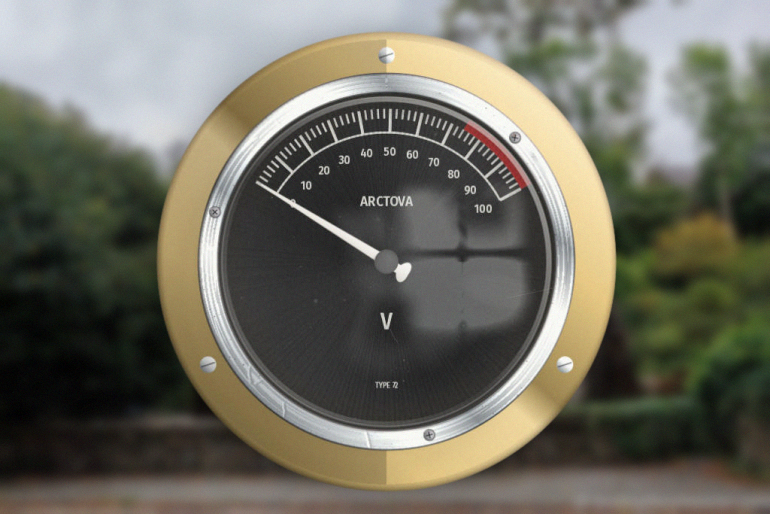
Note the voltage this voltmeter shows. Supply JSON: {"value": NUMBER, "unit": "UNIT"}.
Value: {"value": 0, "unit": "V"}
